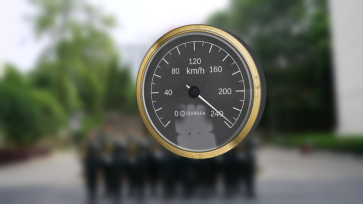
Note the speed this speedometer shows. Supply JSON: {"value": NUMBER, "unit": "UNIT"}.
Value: {"value": 235, "unit": "km/h"}
